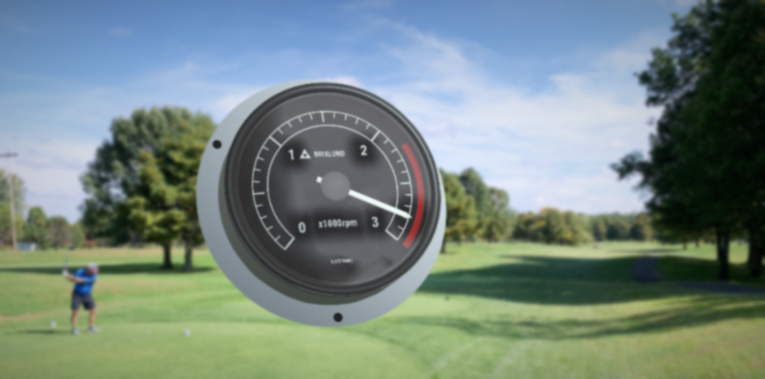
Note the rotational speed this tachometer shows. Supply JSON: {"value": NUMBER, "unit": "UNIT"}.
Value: {"value": 2800, "unit": "rpm"}
